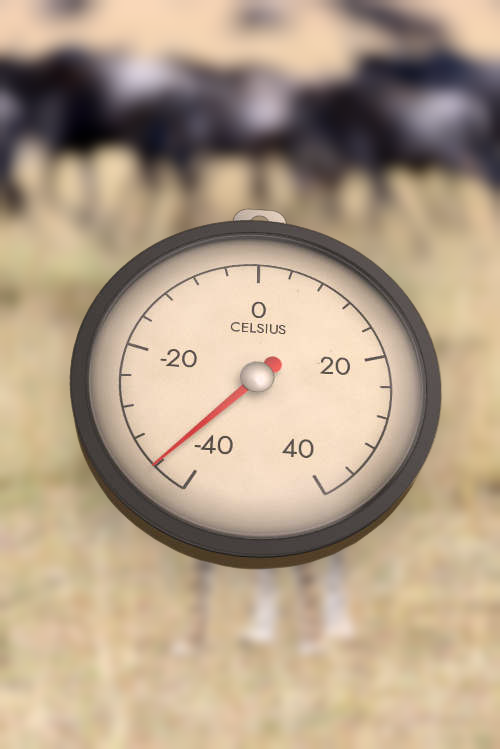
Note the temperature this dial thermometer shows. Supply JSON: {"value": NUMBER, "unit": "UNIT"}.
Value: {"value": -36, "unit": "°C"}
